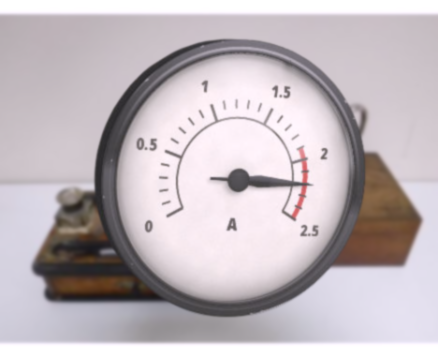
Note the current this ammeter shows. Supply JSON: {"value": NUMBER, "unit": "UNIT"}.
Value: {"value": 2.2, "unit": "A"}
